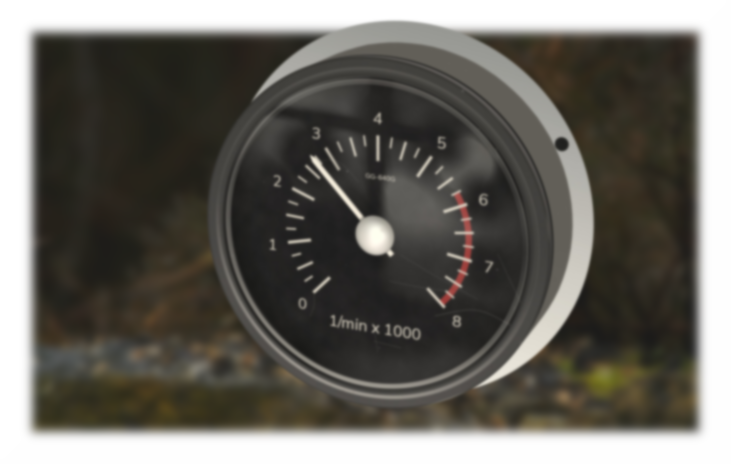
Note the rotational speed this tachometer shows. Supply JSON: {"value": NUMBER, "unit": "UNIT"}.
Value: {"value": 2750, "unit": "rpm"}
